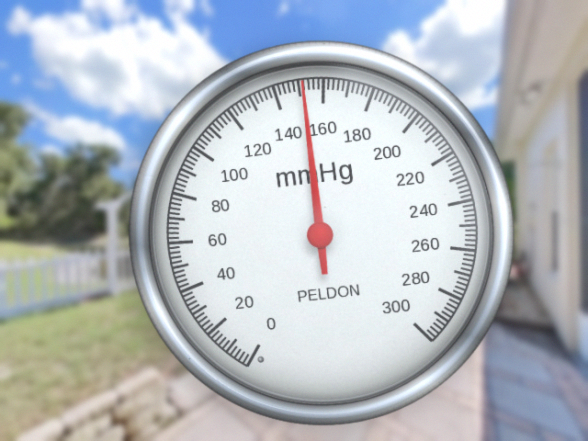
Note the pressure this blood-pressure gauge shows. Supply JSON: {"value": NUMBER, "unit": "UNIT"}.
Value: {"value": 152, "unit": "mmHg"}
